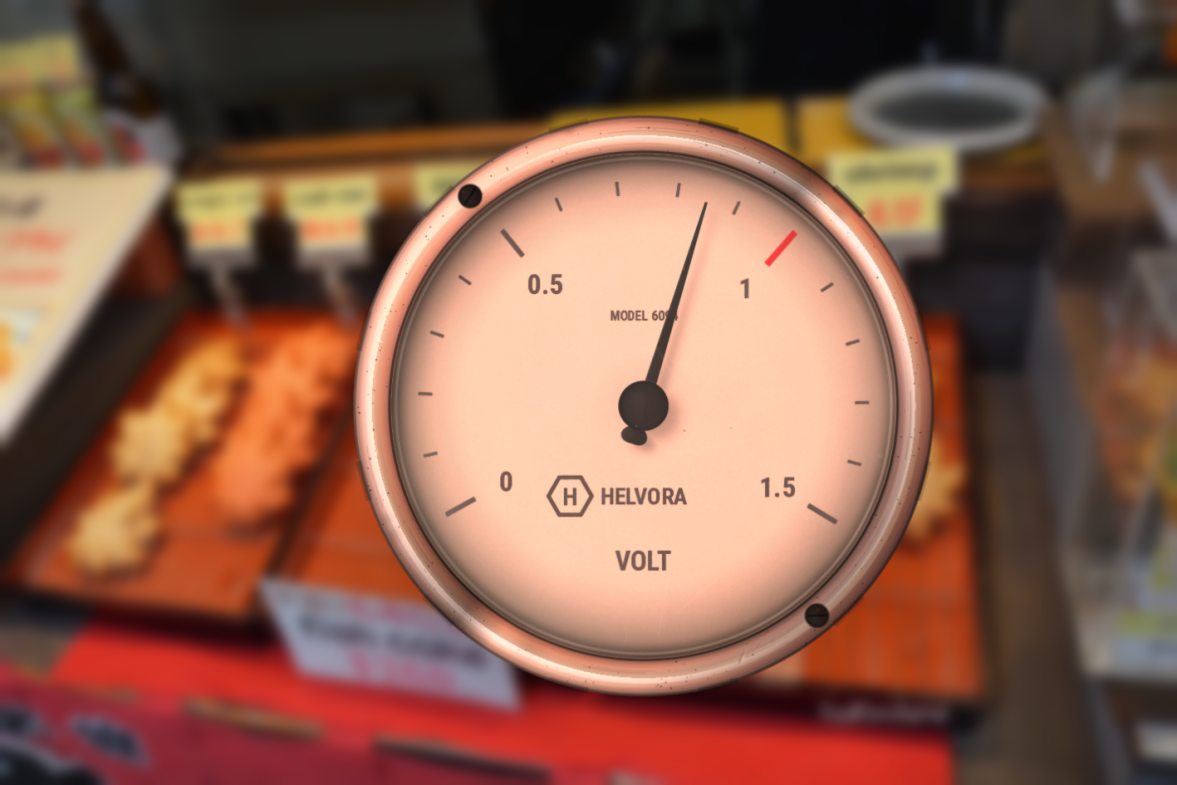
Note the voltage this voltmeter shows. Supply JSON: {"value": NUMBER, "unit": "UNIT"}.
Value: {"value": 0.85, "unit": "V"}
